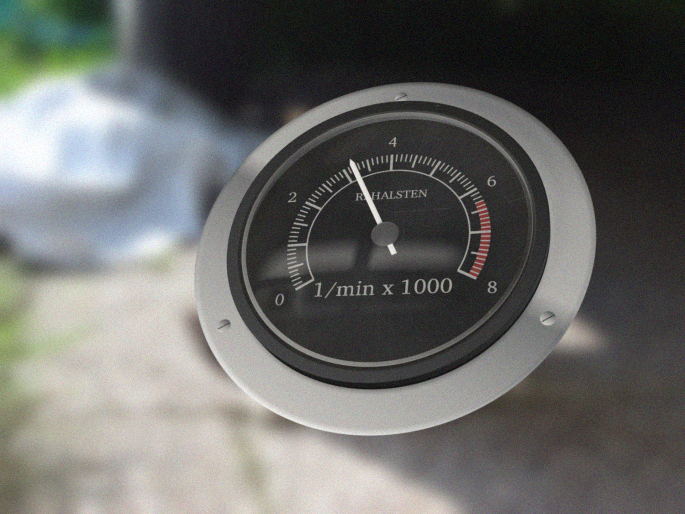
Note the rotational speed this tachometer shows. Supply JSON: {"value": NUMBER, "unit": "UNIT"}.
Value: {"value": 3200, "unit": "rpm"}
